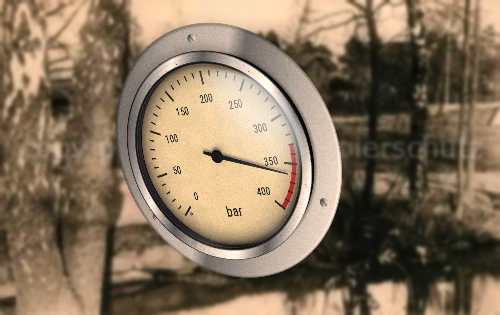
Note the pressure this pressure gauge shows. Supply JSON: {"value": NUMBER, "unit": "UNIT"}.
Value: {"value": 360, "unit": "bar"}
